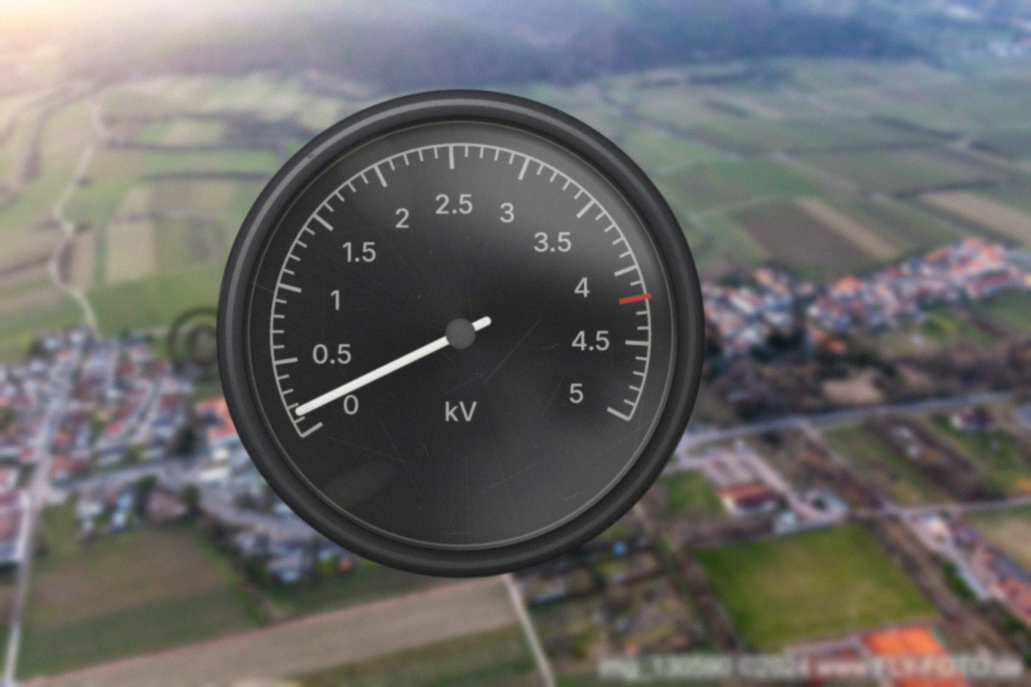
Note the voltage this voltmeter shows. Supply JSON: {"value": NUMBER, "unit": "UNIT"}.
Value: {"value": 0.15, "unit": "kV"}
